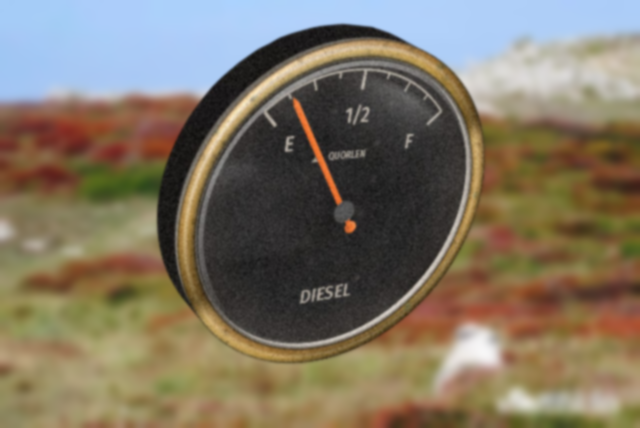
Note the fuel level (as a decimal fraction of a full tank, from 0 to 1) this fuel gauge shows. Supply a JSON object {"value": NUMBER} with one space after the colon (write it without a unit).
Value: {"value": 0.125}
